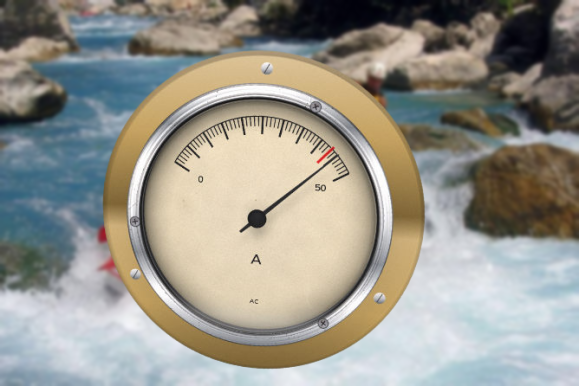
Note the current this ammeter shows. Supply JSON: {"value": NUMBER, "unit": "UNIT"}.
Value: {"value": 45, "unit": "A"}
